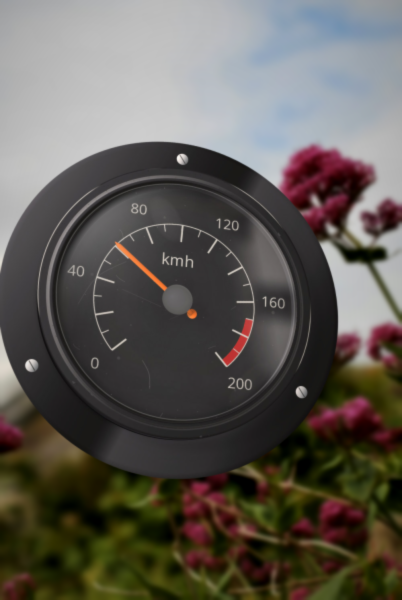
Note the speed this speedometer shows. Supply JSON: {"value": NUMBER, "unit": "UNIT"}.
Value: {"value": 60, "unit": "km/h"}
